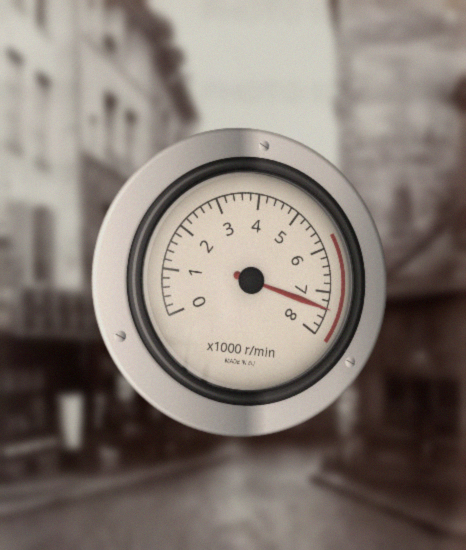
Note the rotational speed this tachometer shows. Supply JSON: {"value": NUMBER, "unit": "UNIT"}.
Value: {"value": 7400, "unit": "rpm"}
